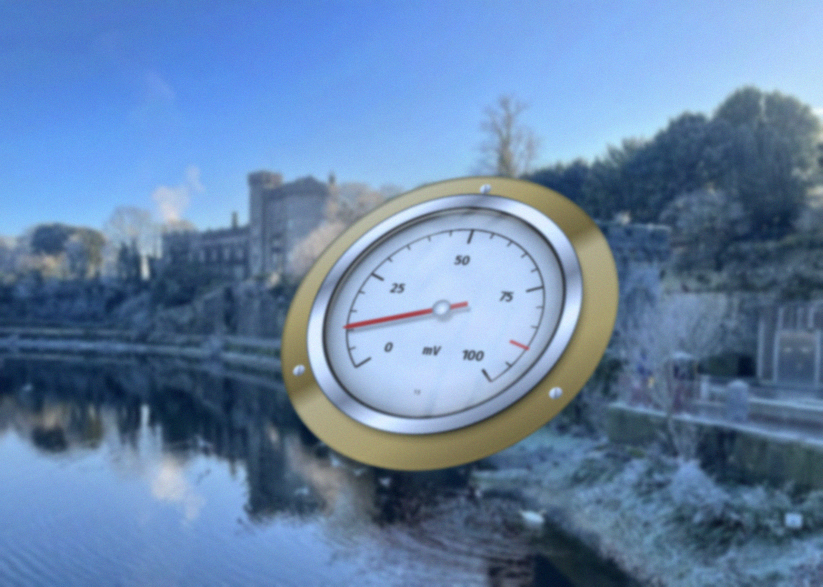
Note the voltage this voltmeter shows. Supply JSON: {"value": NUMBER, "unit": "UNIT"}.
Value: {"value": 10, "unit": "mV"}
